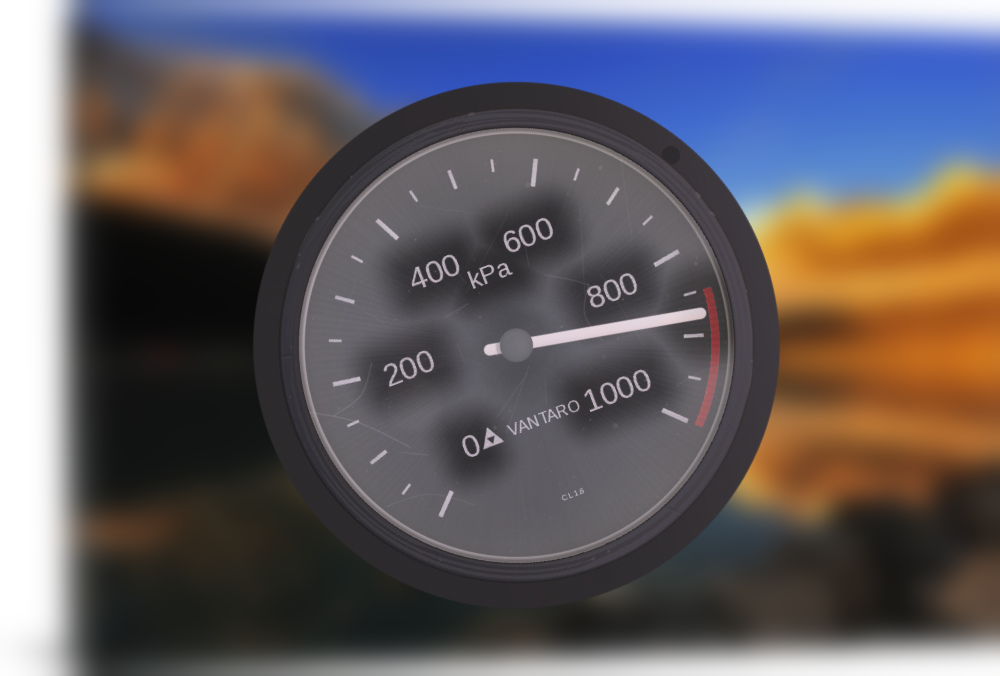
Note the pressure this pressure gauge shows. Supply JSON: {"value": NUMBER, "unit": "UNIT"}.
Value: {"value": 875, "unit": "kPa"}
